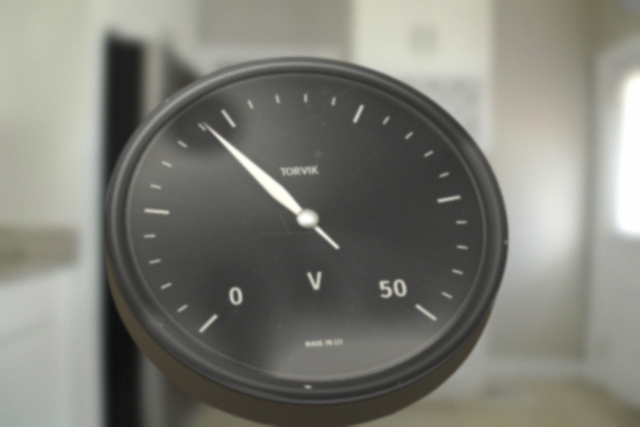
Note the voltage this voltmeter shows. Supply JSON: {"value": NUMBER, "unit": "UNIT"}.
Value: {"value": 18, "unit": "V"}
